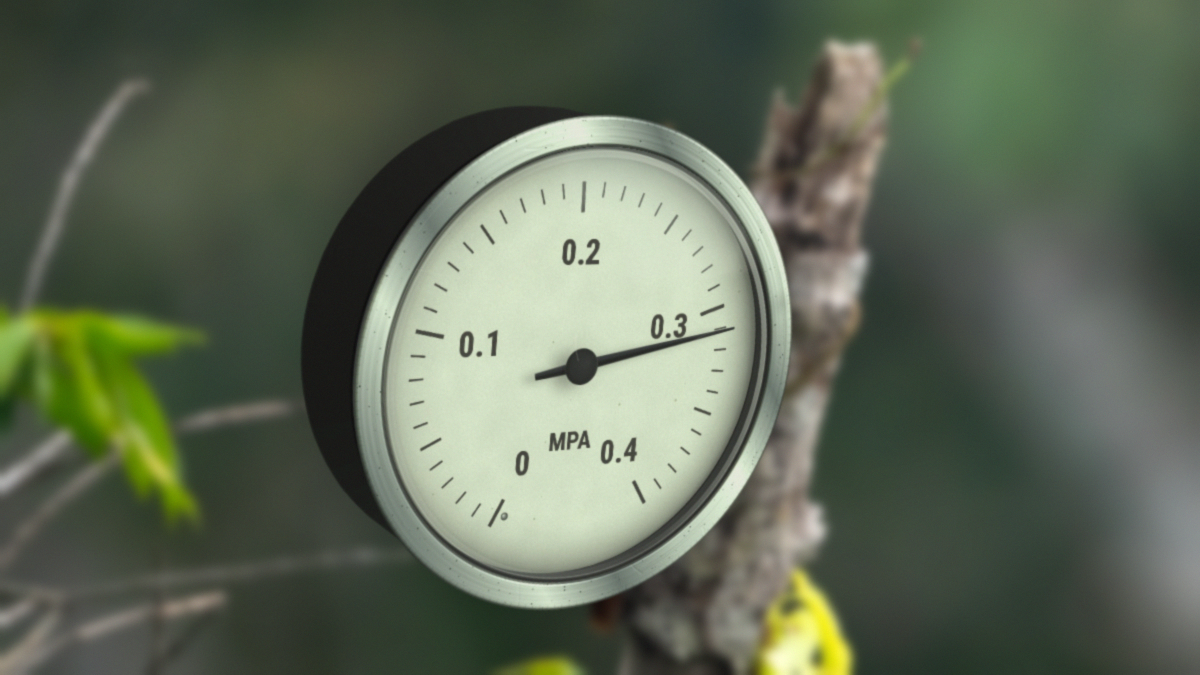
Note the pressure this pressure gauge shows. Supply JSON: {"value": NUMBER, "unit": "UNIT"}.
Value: {"value": 0.31, "unit": "MPa"}
